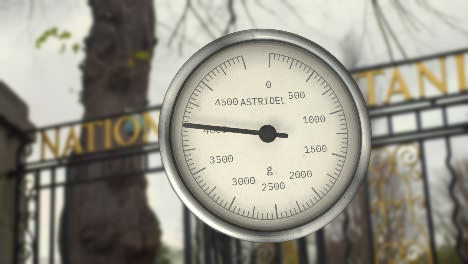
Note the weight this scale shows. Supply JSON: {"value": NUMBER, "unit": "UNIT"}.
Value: {"value": 4000, "unit": "g"}
